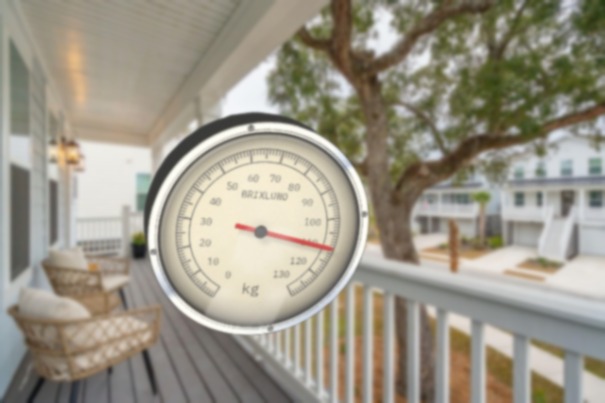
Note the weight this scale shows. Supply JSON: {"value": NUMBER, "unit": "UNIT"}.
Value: {"value": 110, "unit": "kg"}
